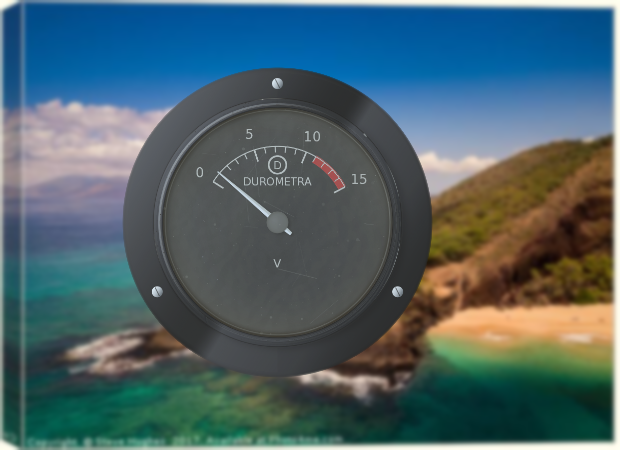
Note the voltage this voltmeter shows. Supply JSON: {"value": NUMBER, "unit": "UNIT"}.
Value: {"value": 1, "unit": "V"}
